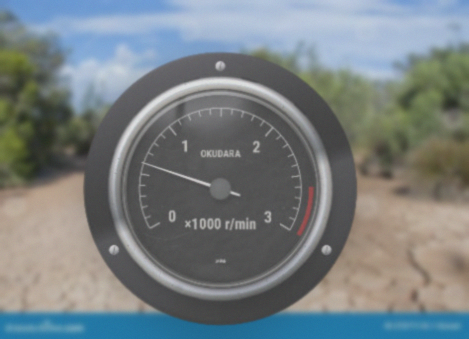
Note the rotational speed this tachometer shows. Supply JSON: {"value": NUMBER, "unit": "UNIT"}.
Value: {"value": 600, "unit": "rpm"}
